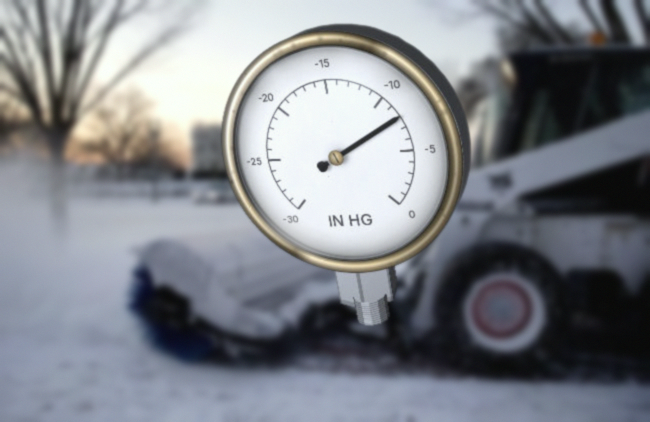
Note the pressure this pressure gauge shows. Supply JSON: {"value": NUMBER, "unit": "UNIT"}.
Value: {"value": -8, "unit": "inHg"}
